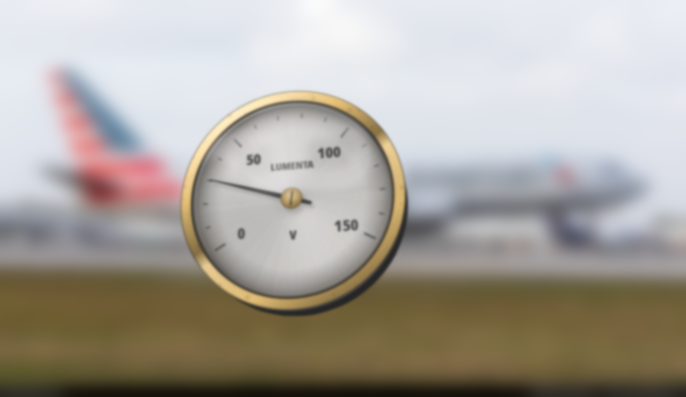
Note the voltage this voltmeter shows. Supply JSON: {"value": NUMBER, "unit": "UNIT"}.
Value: {"value": 30, "unit": "V"}
